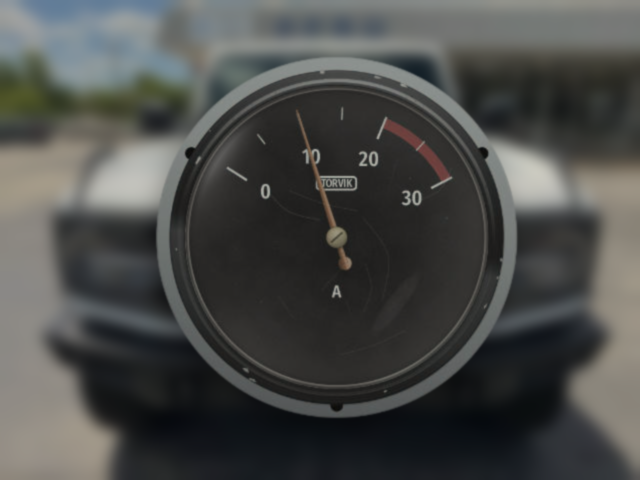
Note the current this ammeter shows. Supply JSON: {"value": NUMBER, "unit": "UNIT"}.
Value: {"value": 10, "unit": "A"}
